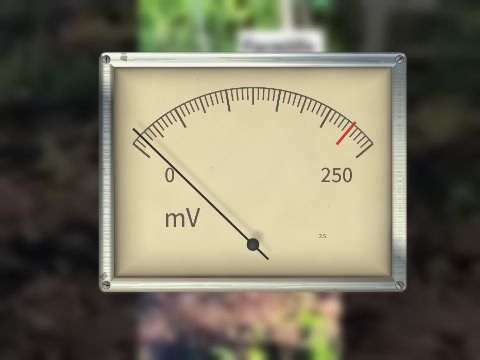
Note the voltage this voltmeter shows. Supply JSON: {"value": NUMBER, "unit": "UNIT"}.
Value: {"value": 10, "unit": "mV"}
